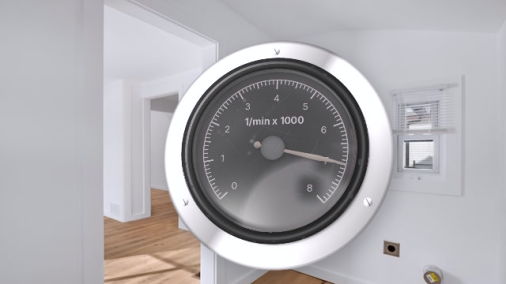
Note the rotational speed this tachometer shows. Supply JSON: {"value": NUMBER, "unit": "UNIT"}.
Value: {"value": 7000, "unit": "rpm"}
